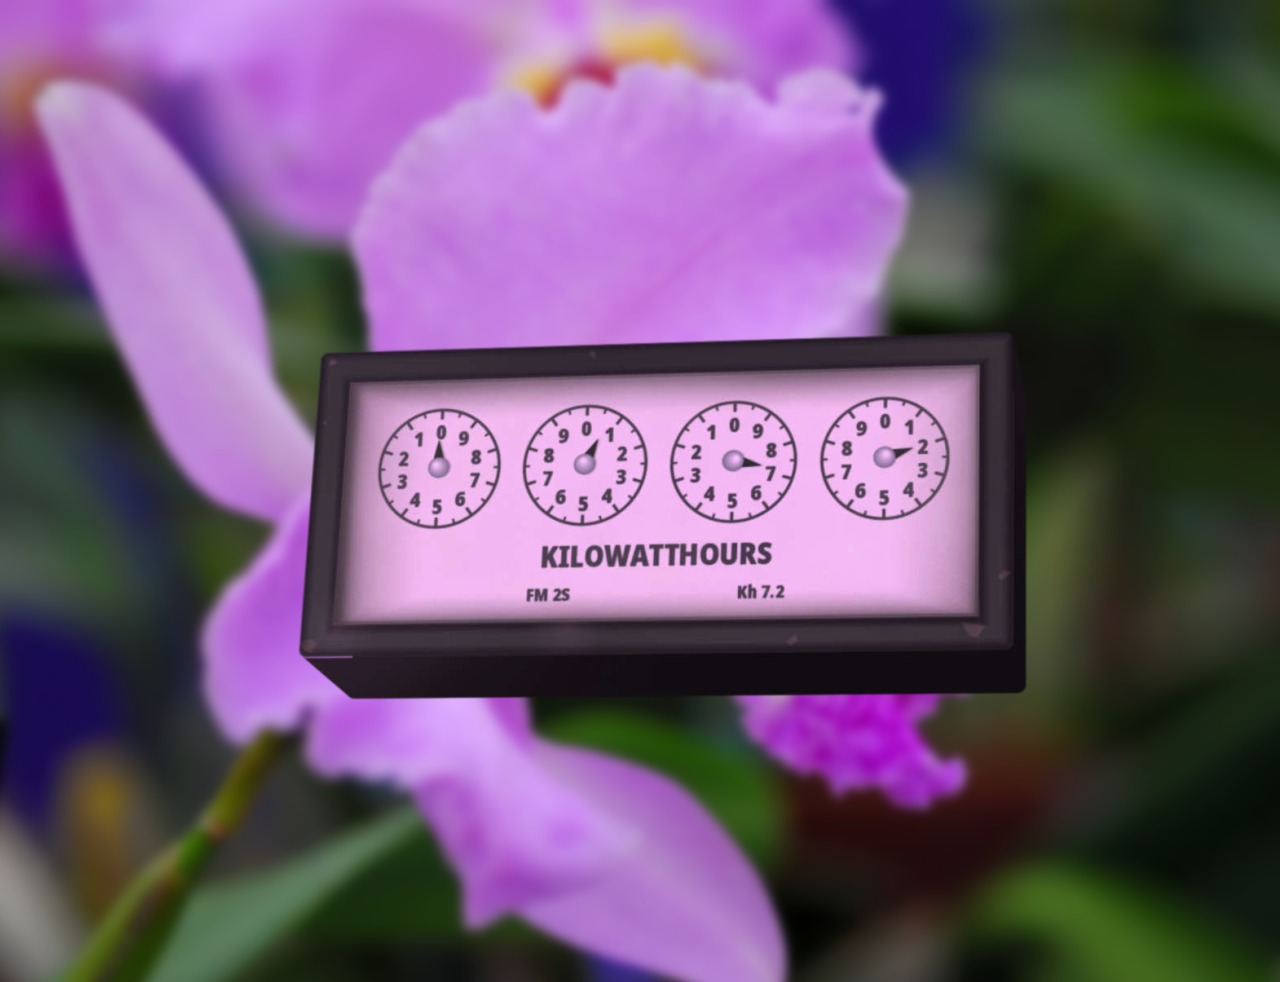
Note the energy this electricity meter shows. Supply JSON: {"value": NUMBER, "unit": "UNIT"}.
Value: {"value": 72, "unit": "kWh"}
